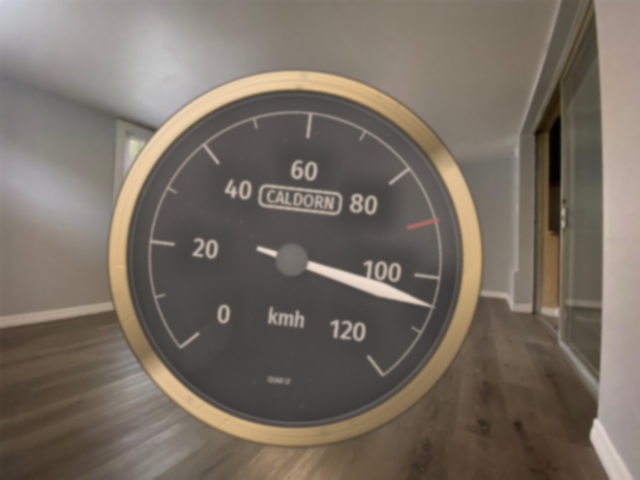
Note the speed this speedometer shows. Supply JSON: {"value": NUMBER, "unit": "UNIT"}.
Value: {"value": 105, "unit": "km/h"}
